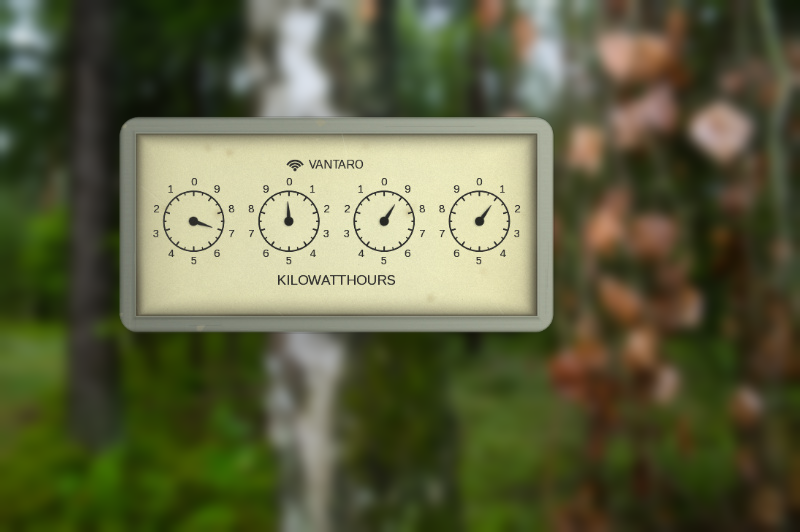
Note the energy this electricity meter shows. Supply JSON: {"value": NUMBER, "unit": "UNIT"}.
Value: {"value": 6991, "unit": "kWh"}
